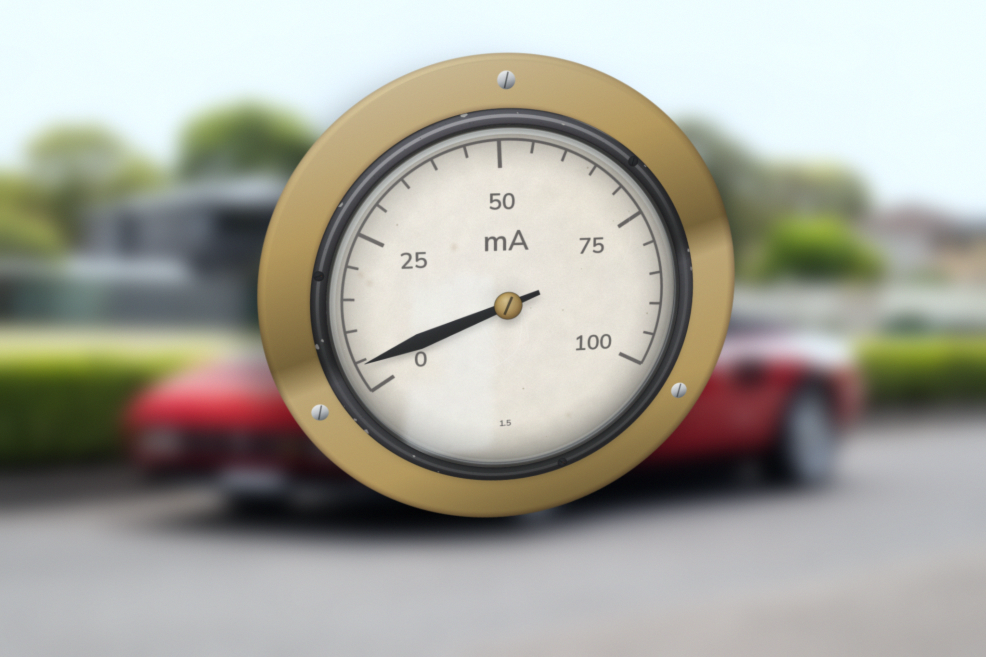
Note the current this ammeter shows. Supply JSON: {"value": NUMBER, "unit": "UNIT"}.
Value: {"value": 5, "unit": "mA"}
